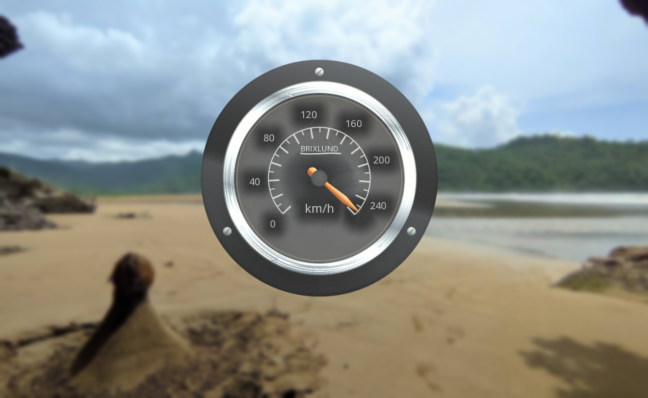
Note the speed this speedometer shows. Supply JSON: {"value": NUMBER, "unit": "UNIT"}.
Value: {"value": 255, "unit": "km/h"}
